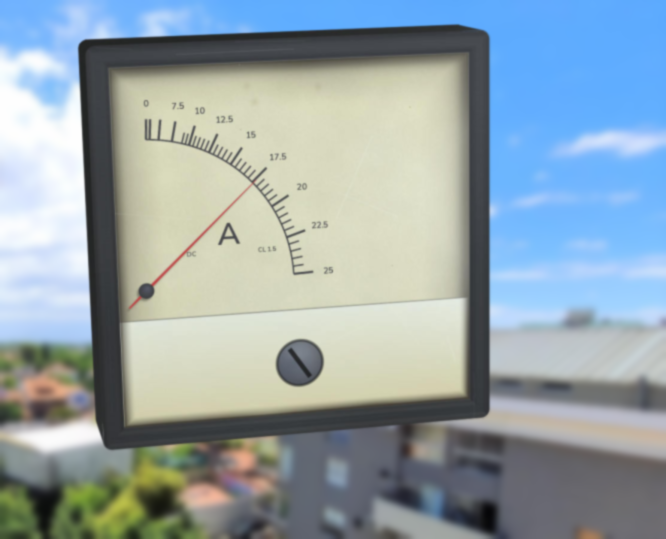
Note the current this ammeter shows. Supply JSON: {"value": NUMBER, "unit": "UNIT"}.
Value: {"value": 17.5, "unit": "A"}
